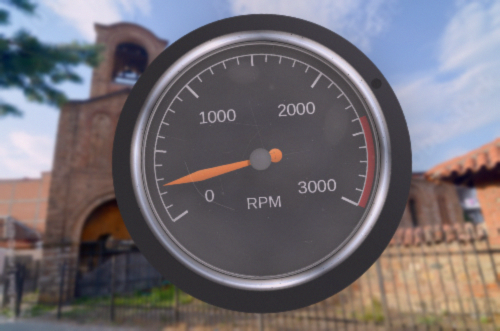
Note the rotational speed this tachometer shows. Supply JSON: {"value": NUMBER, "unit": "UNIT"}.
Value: {"value": 250, "unit": "rpm"}
